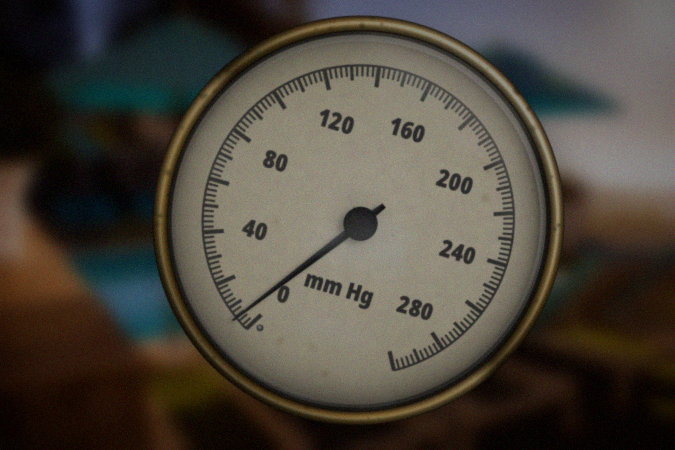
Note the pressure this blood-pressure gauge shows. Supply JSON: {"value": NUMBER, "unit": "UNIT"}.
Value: {"value": 6, "unit": "mmHg"}
